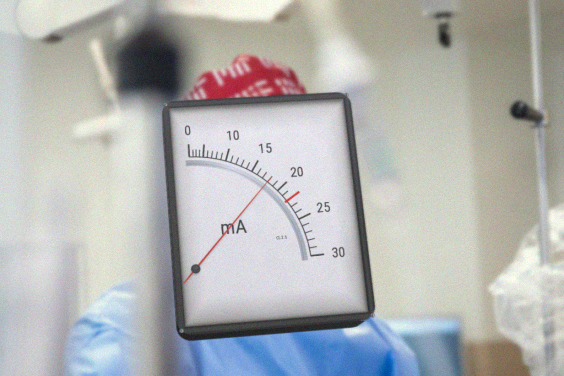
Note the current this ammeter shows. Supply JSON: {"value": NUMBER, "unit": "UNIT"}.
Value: {"value": 18, "unit": "mA"}
